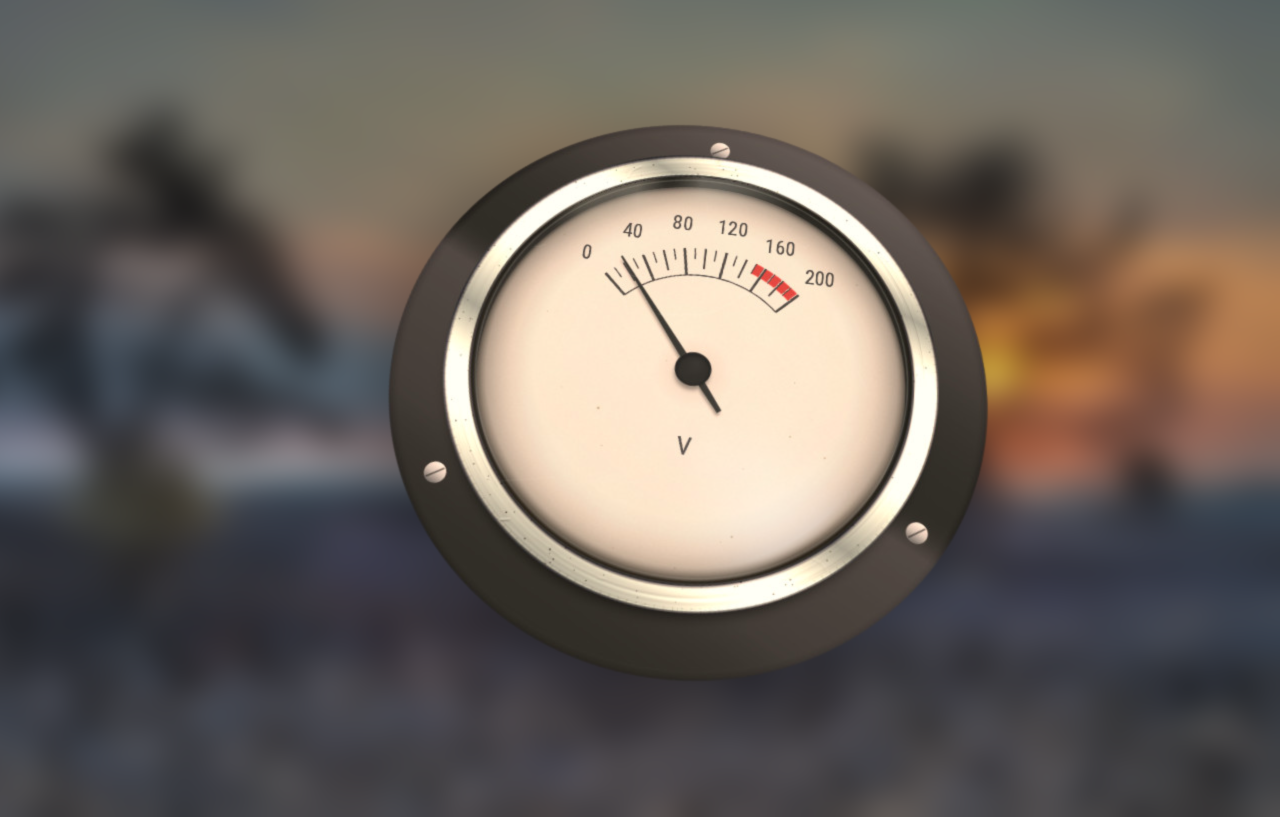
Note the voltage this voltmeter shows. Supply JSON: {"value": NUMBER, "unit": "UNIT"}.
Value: {"value": 20, "unit": "V"}
